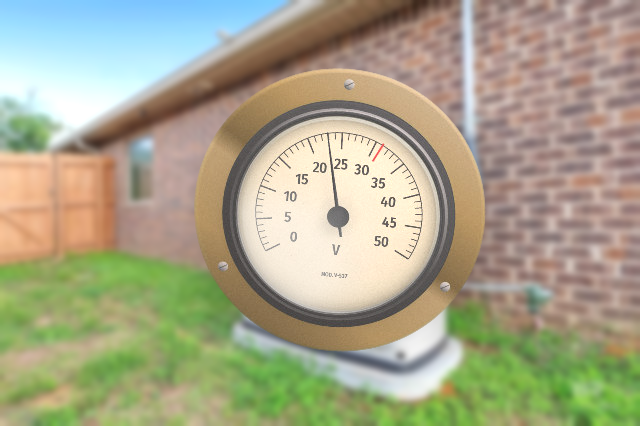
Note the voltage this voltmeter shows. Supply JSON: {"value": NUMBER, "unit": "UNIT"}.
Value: {"value": 23, "unit": "V"}
